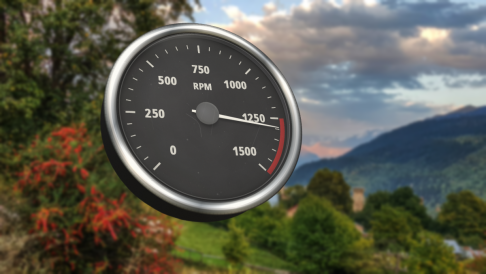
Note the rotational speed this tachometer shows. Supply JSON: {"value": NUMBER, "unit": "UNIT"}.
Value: {"value": 1300, "unit": "rpm"}
